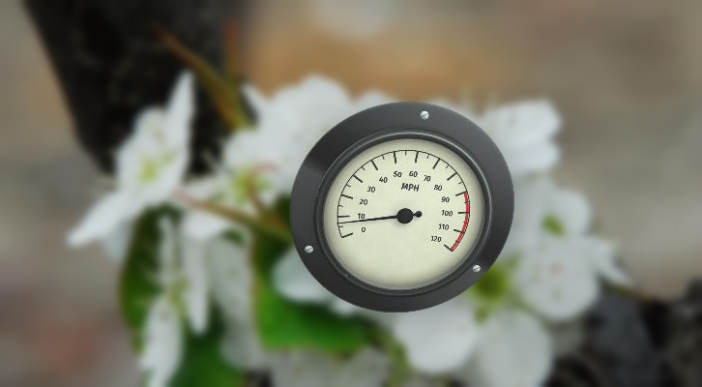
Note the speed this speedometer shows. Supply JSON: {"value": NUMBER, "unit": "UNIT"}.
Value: {"value": 7.5, "unit": "mph"}
